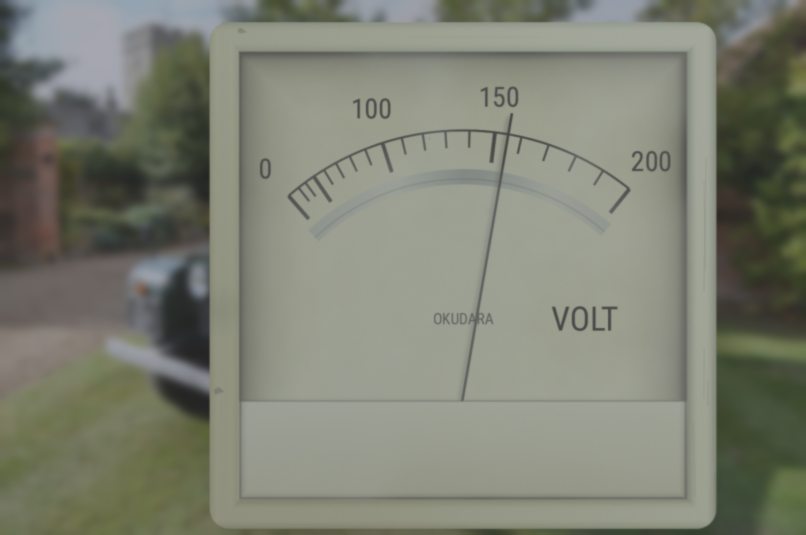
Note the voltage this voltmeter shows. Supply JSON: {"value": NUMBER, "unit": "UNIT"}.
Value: {"value": 155, "unit": "V"}
